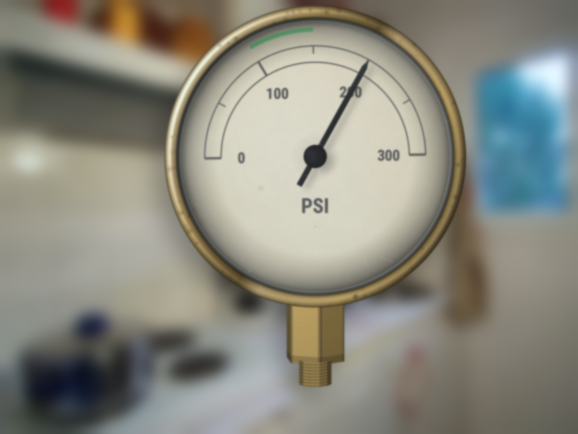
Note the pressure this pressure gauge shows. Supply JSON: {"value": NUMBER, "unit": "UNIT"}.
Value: {"value": 200, "unit": "psi"}
